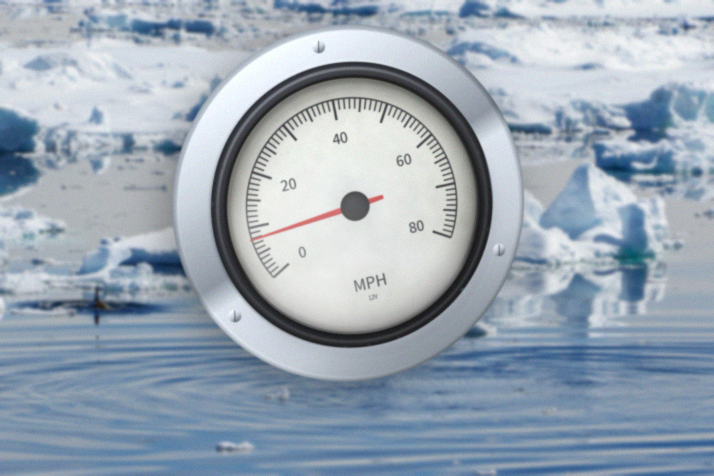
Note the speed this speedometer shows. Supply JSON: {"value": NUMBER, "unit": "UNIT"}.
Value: {"value": 8, "unit": "mph"}
